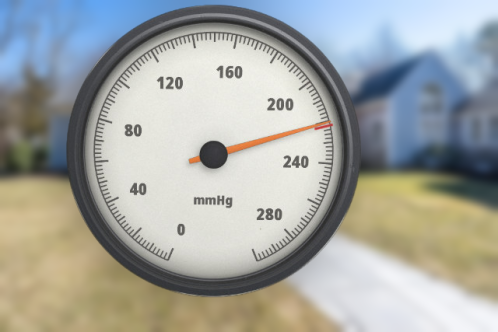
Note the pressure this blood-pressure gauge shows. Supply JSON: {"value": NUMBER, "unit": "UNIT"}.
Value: {"value": 220, "unit": "mmHg"}
